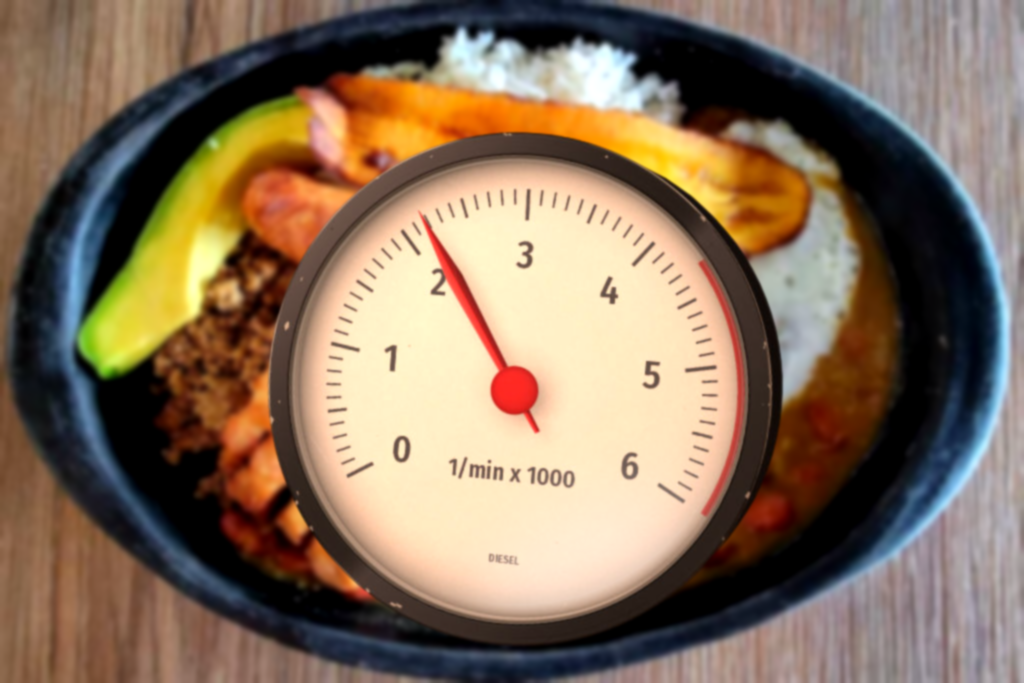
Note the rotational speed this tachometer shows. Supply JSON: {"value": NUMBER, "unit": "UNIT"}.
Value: {"value": 2200, "unit": "rpm"}
